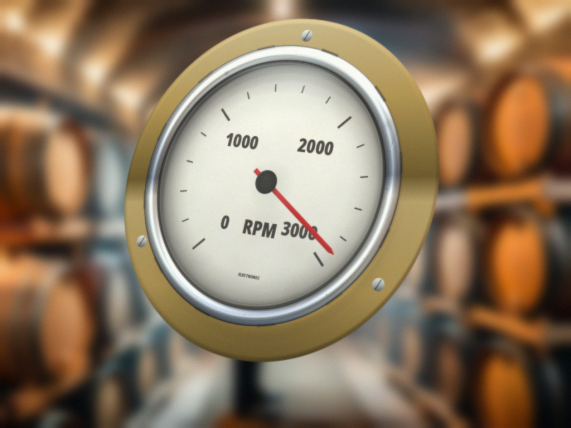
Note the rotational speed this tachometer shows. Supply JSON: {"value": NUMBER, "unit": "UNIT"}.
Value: {"value": 2900, "unit": "rpm"}
